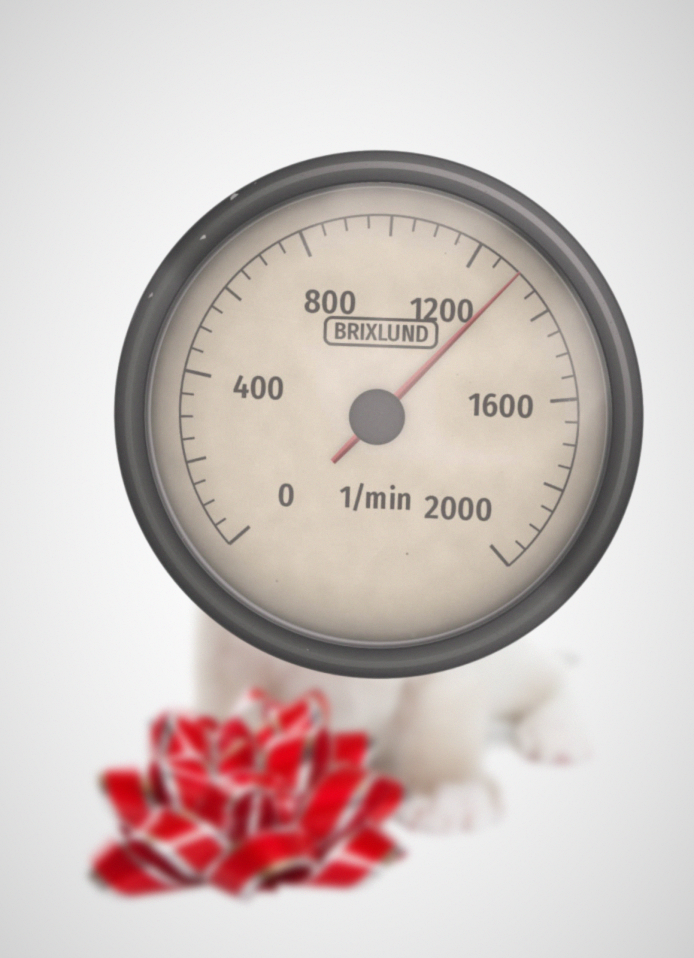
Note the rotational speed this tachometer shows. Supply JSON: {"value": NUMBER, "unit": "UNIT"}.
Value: {"value": 1300, "unit": "rpm"}
